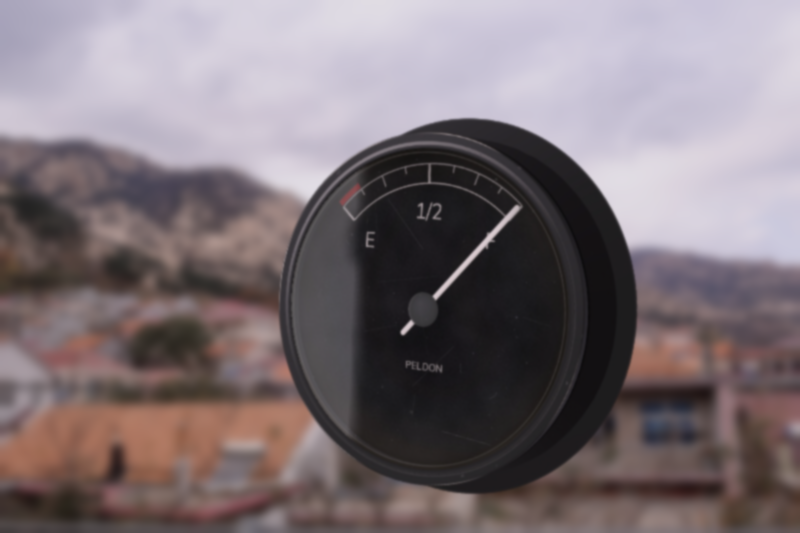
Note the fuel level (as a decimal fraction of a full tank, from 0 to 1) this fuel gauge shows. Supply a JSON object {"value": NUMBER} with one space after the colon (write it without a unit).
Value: {"value": 1}
